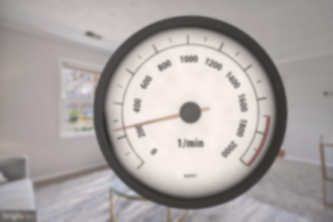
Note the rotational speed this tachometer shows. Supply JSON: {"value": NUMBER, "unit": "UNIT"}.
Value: {"value": 250, "unit": "rpm"}
